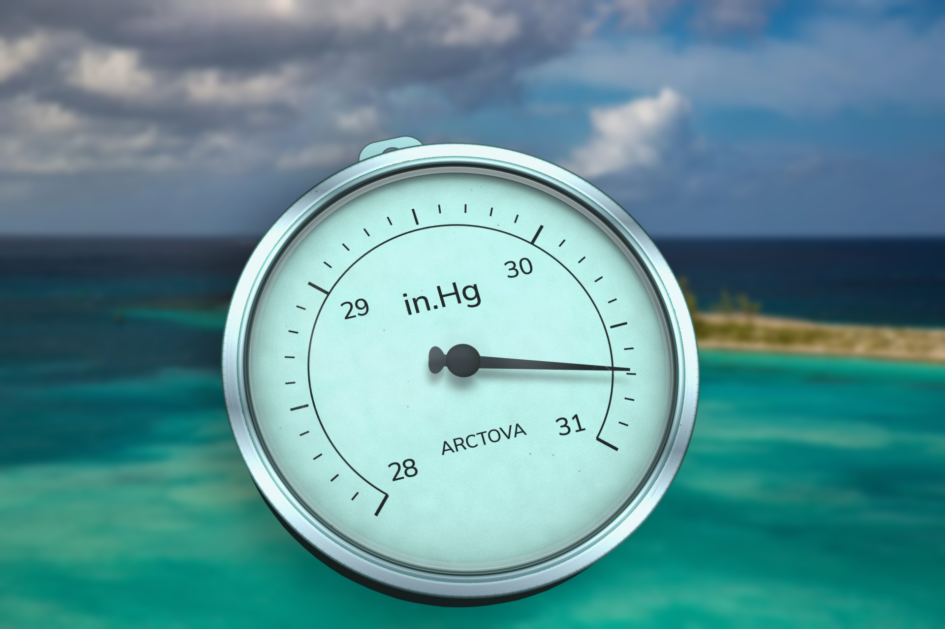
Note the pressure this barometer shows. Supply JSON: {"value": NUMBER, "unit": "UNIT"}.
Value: {"value": 30.7, "unit": "inHg"}
